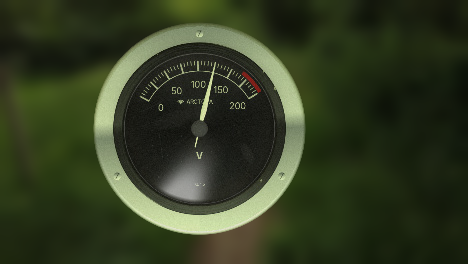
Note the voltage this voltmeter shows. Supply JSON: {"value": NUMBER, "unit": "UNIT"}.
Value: {"value": 125, "unit": "V"}
